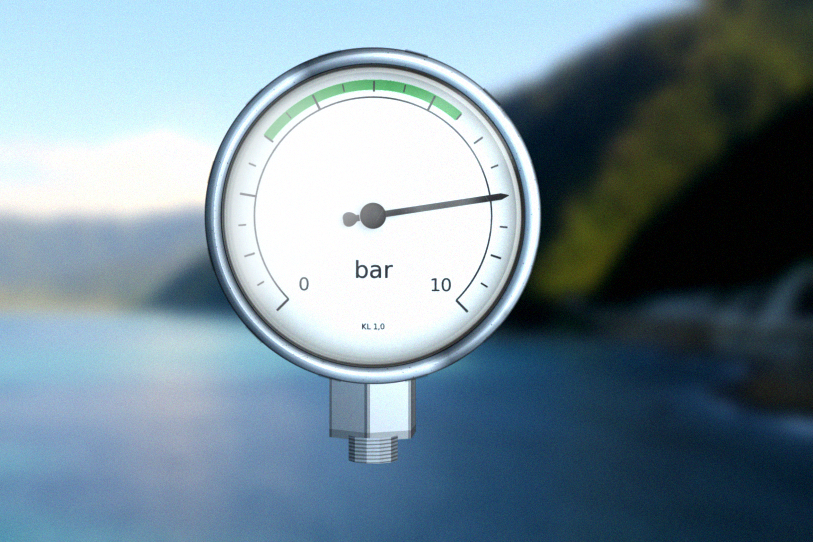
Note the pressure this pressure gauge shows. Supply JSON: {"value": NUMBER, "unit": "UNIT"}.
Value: {"value": 8, "unit": "bar"}
